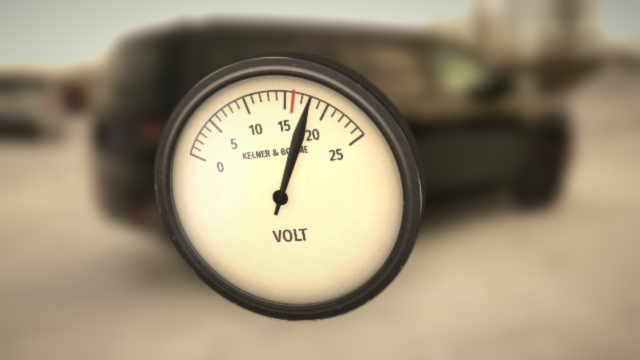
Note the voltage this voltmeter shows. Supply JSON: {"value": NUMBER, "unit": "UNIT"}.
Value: {"value": 18, "unit": "V"}
